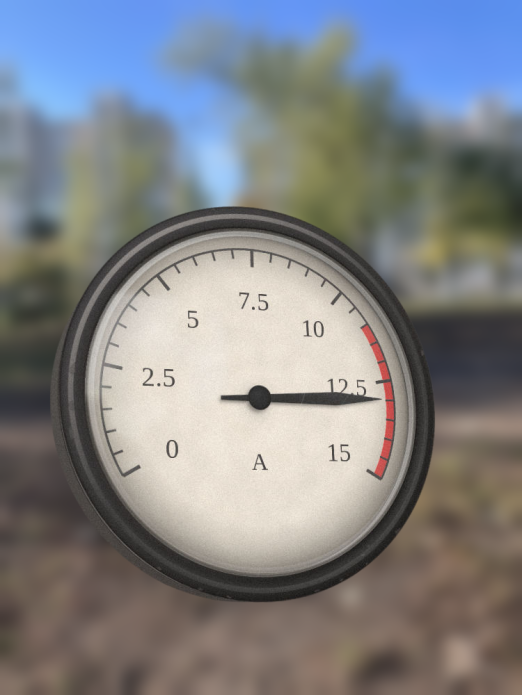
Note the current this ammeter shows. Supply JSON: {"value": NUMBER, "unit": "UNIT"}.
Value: {"value": 13, "unit": "A"}
